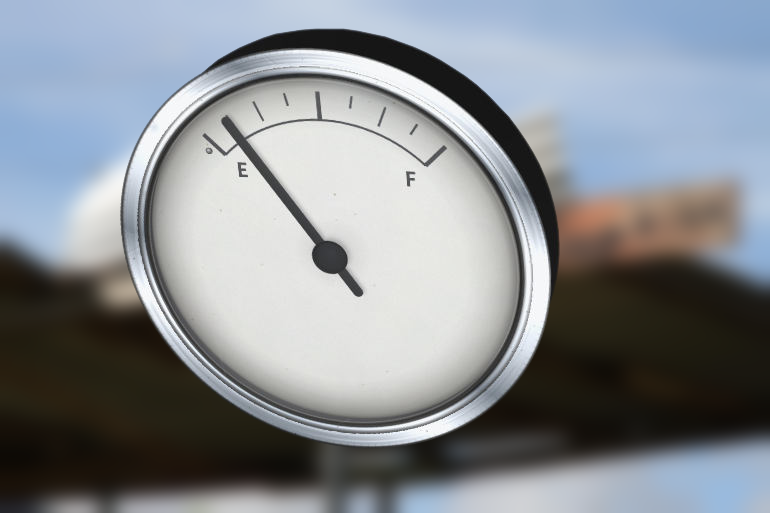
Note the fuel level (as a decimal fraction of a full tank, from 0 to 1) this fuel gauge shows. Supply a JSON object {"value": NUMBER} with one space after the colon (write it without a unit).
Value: {"value": 0.125}
